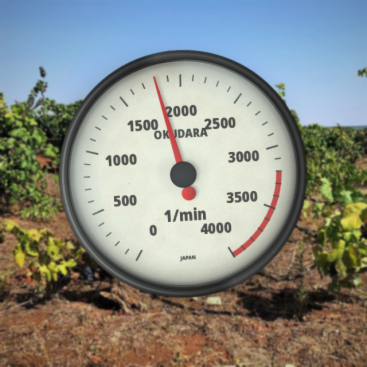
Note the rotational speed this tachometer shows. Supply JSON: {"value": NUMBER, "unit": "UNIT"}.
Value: {"value": 1800, "unit": "rpm"}
